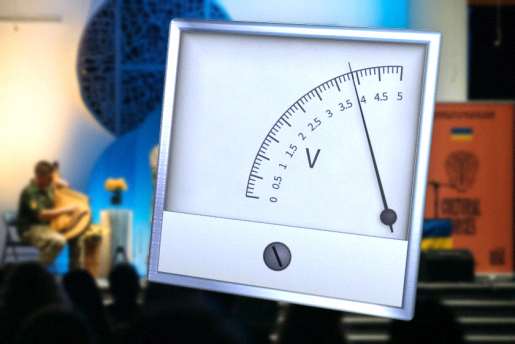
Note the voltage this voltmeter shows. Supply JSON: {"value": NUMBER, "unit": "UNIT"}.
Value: {"value": 3.9, "unit": "V"}
